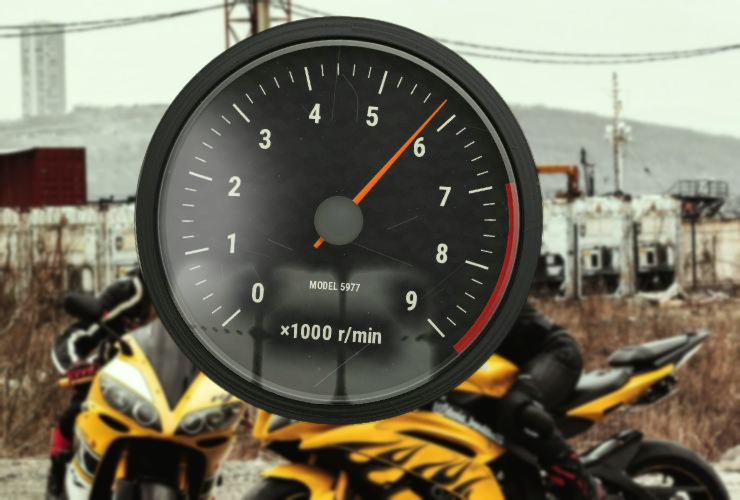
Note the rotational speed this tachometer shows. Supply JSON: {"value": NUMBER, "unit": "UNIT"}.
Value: {"value": 5800, "unit": "rpm"}
